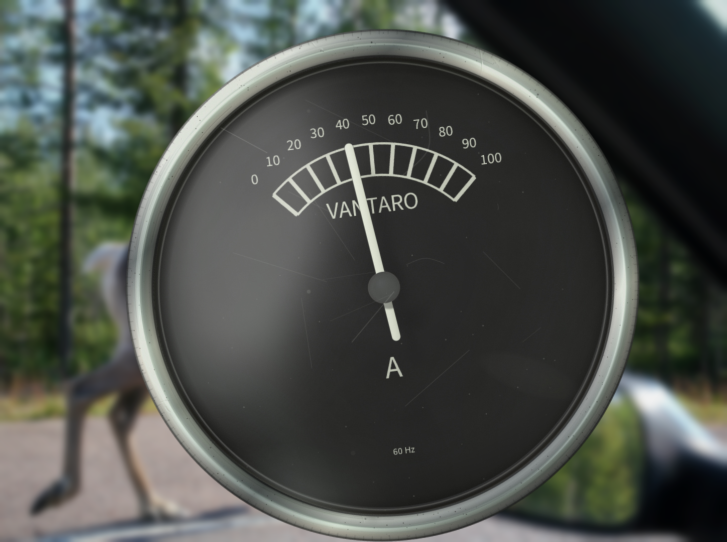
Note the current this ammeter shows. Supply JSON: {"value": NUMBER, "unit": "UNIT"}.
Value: {"value": 40, "unit": "A"}
